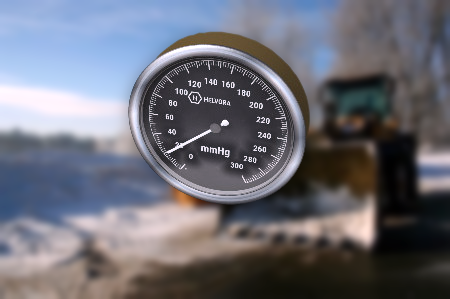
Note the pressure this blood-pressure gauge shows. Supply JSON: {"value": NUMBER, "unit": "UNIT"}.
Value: {"value": 20, "unit": "mmHg"}
